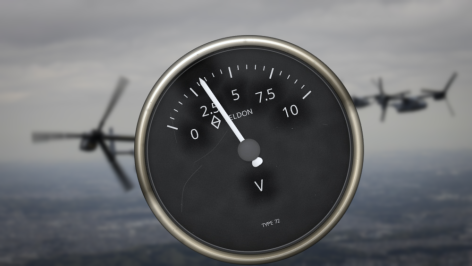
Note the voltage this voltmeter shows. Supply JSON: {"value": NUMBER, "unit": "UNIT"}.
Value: {"value": 3.25, "unit": "V"}
